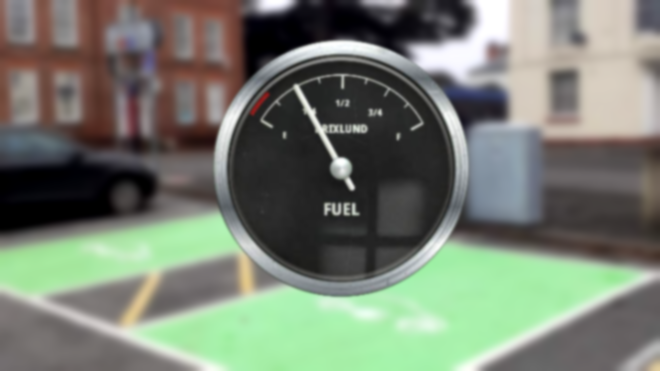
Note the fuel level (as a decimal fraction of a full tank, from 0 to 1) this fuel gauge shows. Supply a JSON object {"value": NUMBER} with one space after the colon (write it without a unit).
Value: {"value": 0.25}
